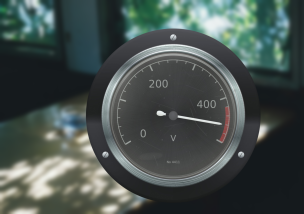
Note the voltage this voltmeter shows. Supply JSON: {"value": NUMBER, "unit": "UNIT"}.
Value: {"value": 460, "unit": "V"}
